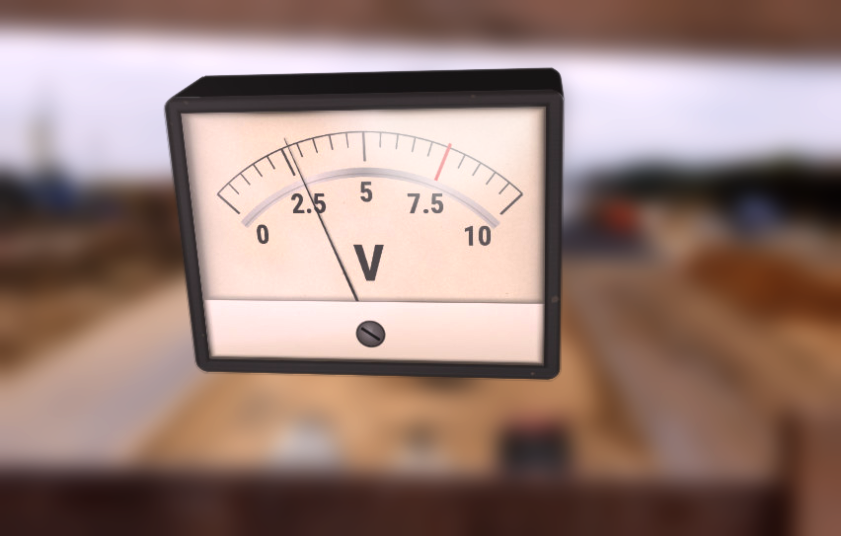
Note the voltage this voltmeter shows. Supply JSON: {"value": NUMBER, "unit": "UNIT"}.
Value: {"value": 2.75, "unit": "V"}
